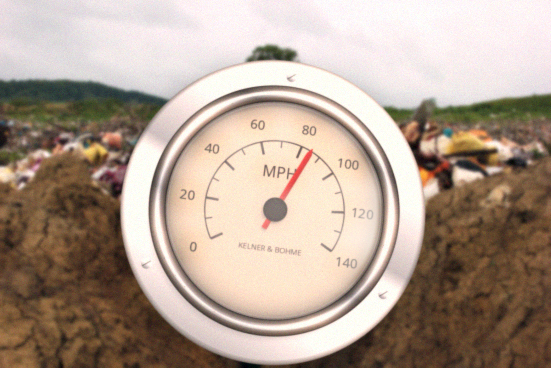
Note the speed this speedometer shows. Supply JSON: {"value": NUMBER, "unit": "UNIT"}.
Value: {"value": 85, "unit": "mph"}
